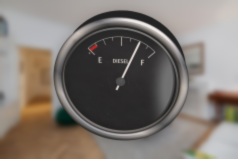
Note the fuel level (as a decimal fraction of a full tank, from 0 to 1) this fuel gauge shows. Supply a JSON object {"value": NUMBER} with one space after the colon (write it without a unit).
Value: {"value": 0.75}
